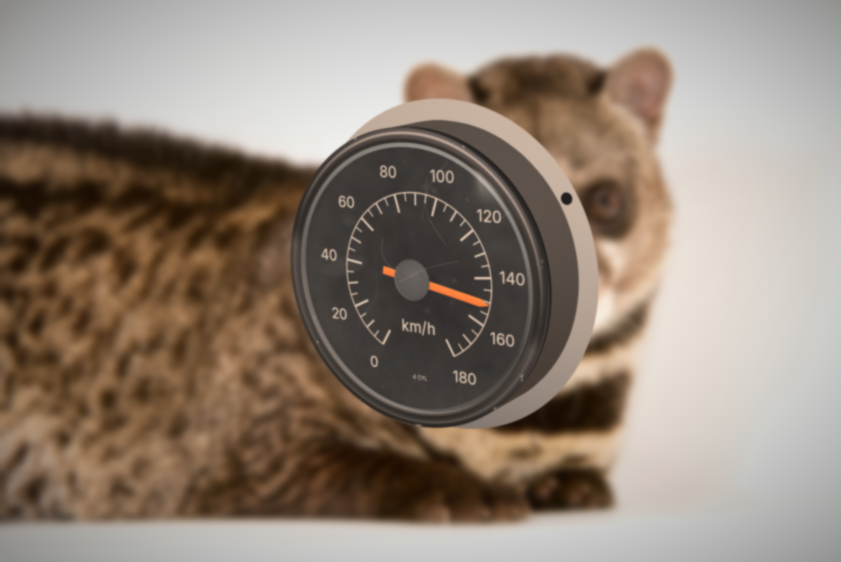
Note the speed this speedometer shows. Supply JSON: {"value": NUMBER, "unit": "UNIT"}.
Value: {"value": 150, "unit": "km/h"}
